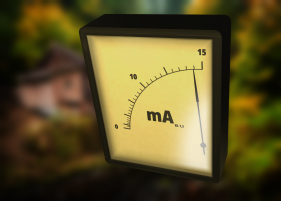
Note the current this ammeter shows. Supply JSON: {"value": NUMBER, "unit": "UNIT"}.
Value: {"value": 14.5, "unit": "mA"}
